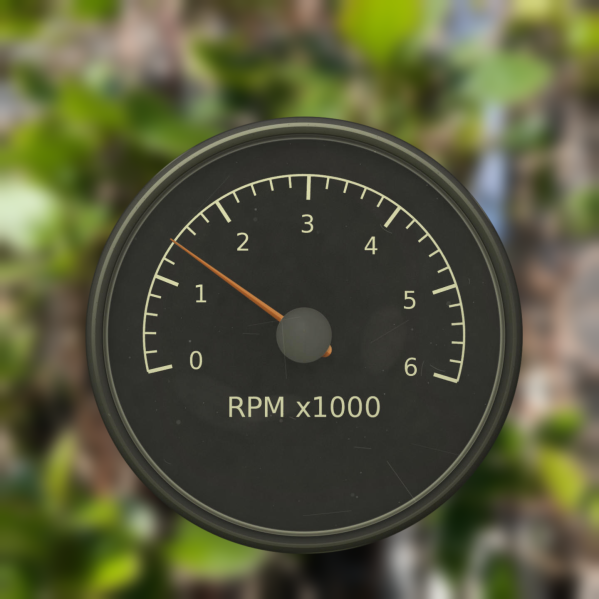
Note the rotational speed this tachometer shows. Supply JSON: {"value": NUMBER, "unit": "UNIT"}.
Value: {"value": 1400, "unit": "rpm"}
